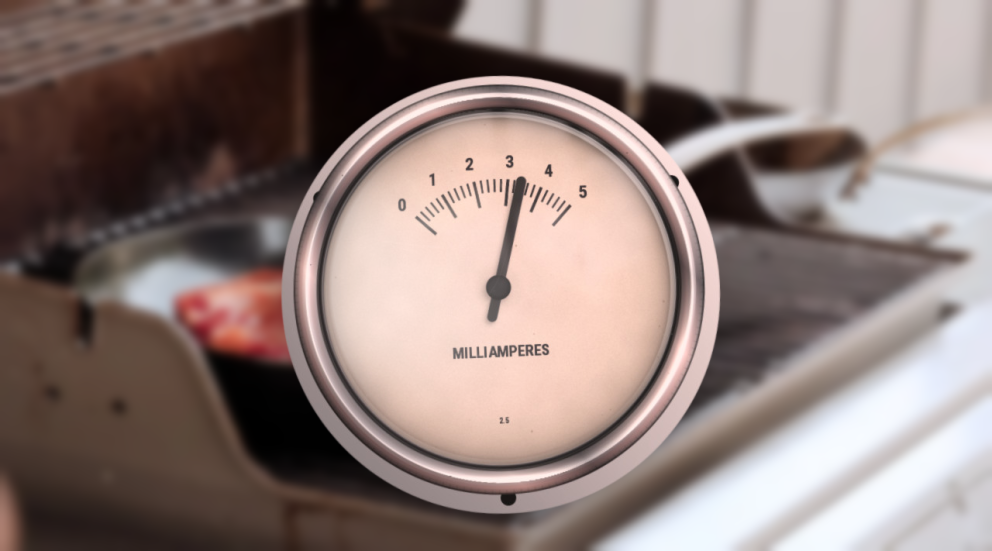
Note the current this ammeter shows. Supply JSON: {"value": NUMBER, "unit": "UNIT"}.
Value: {"value": 3.4, "unit": "mA"}
